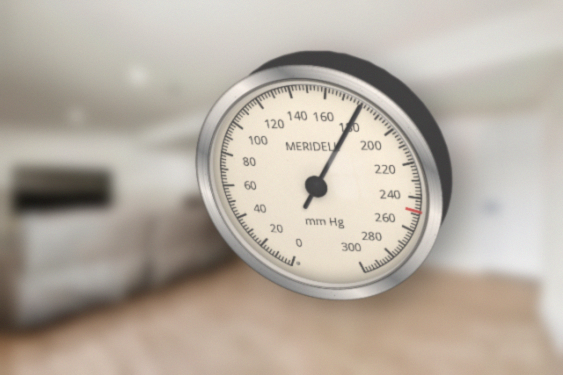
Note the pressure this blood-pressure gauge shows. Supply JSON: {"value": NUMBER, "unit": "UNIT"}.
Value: {"value": 180, "unit": "mmHg"}
